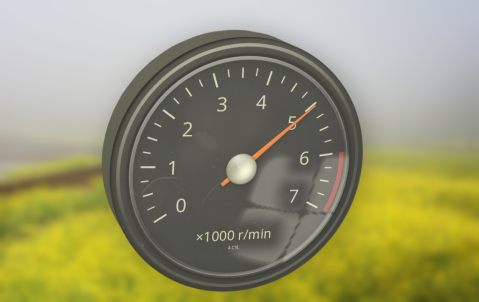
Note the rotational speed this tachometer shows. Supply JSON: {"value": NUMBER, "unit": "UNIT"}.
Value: {"value": 5000, "unit": "rpm"}
